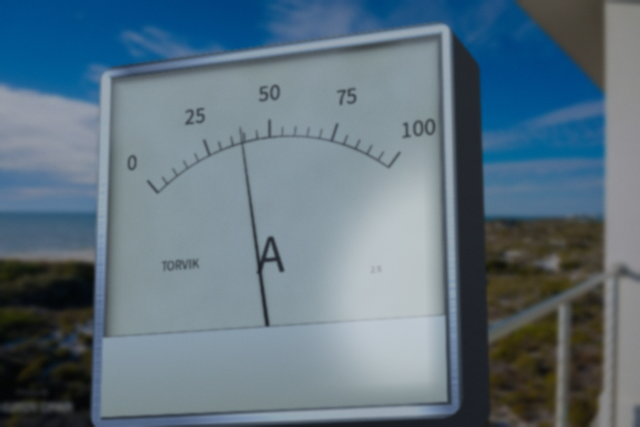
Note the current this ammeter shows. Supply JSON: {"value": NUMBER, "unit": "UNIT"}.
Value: {"value": 40, "unit": "A"}
